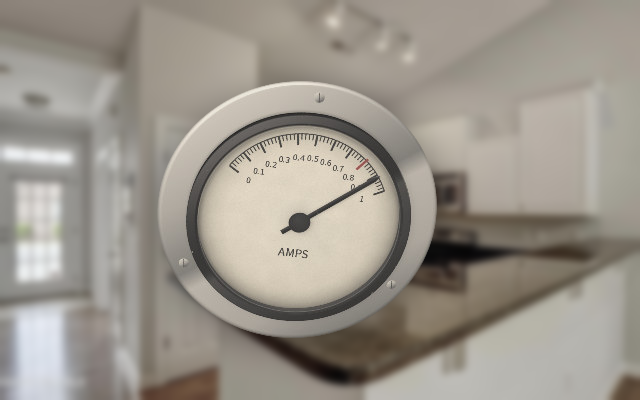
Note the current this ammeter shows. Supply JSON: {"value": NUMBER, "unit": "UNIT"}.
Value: {"value": 0.9, "unit": "A"}
